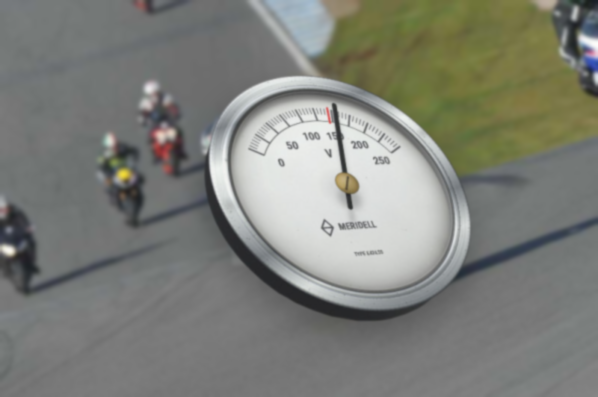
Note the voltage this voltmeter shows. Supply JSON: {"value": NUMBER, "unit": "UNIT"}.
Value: {"value": 150, "unit": "V"}
